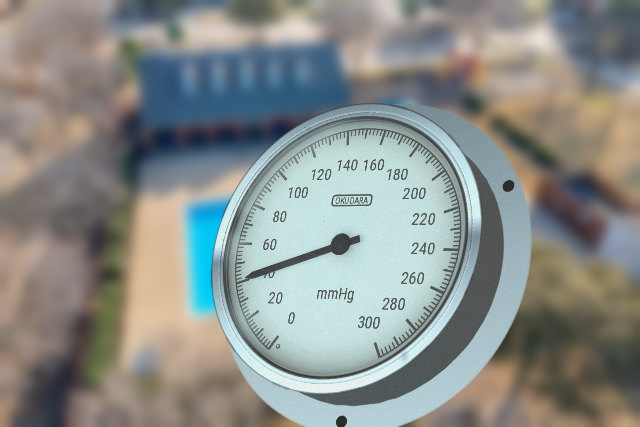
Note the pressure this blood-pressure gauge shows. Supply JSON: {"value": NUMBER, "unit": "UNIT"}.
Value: {"value": 40, "unit": "mmHg"}
